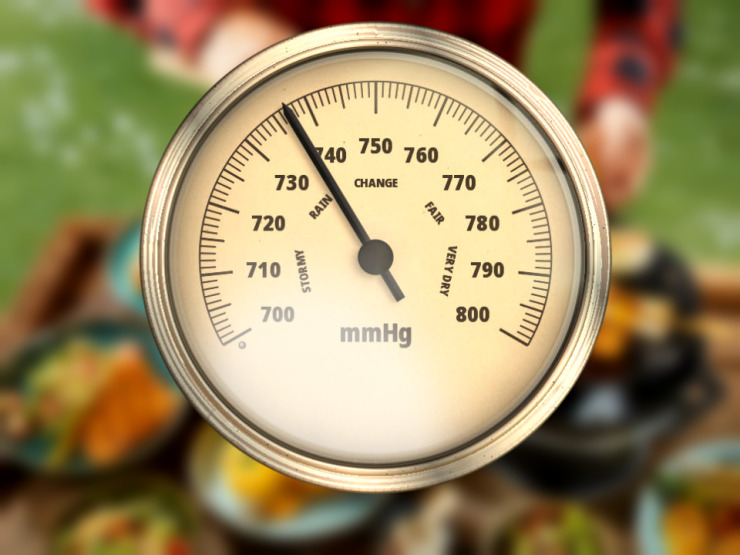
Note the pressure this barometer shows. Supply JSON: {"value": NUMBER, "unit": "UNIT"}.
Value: {"value": 737, "unit": "mmHg"}
